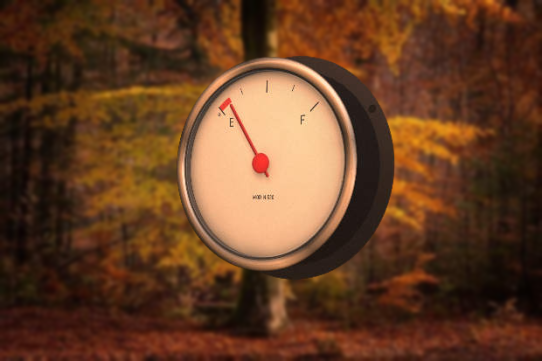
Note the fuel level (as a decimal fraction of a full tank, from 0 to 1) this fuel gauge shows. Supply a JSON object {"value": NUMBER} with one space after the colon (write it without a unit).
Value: {"value": 0.125}
